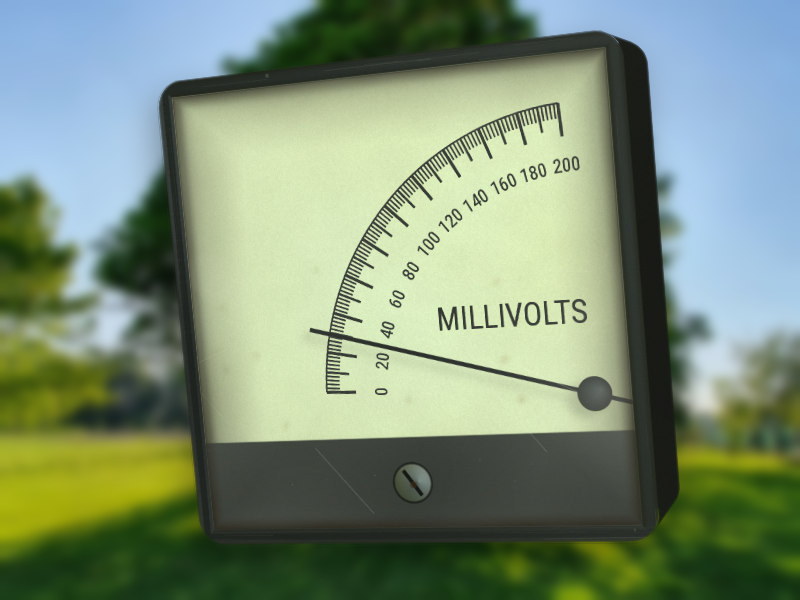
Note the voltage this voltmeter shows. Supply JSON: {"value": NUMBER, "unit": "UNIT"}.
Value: {"value": 30, "unit": "mV"}
